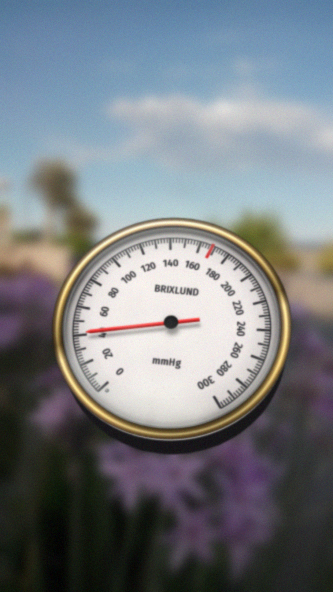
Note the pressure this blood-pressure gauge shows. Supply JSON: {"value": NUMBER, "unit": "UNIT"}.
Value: {"value": 40, "unit": "mmHg"}
